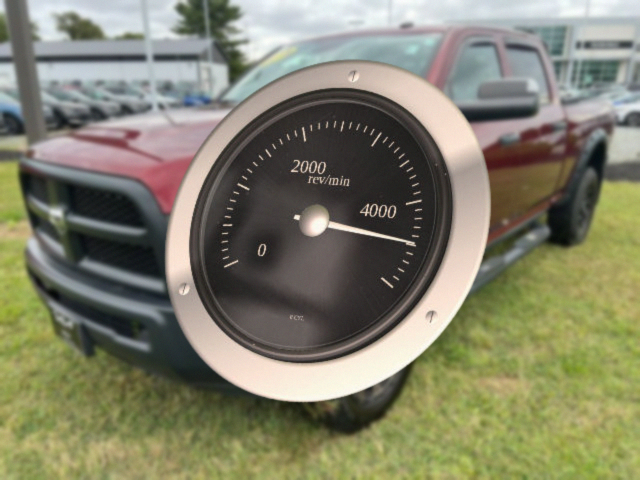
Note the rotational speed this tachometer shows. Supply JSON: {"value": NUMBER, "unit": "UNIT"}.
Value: {"value": 4500, "unit": "rpm"}
